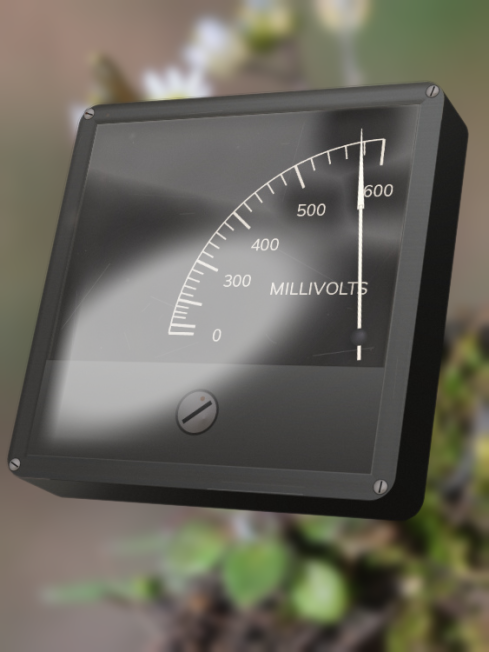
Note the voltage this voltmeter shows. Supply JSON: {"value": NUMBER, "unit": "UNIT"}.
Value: {"value": 580, "unit": "mV"}
